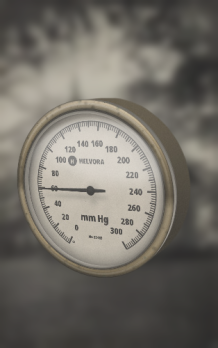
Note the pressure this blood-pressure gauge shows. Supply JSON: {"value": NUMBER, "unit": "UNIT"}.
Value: {"value": 60, "unit": "mmHg"}
